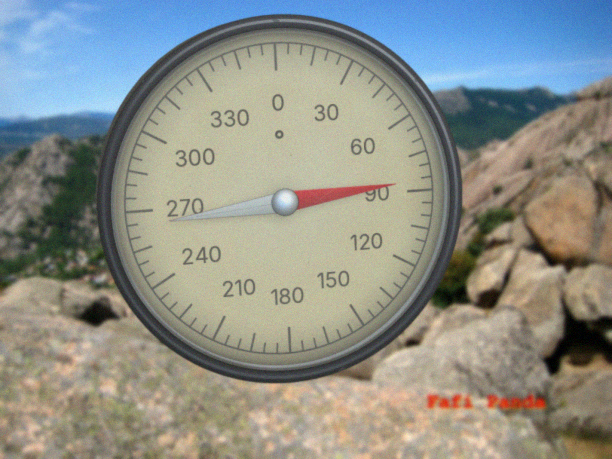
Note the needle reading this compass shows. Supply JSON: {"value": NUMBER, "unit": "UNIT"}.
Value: {"value": 85, "unit": "°"}
